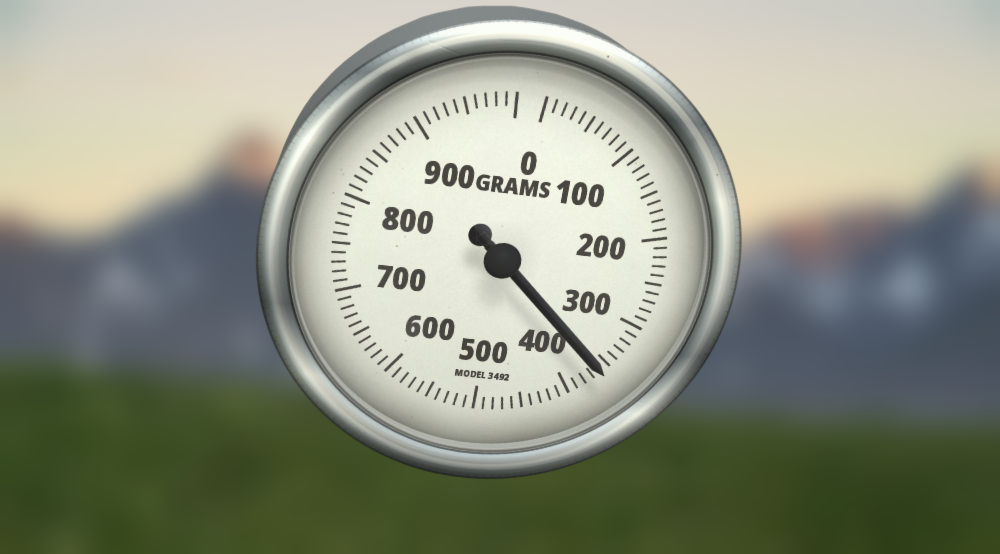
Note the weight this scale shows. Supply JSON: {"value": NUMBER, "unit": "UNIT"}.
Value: {"value": 360, "unit": "g"}
